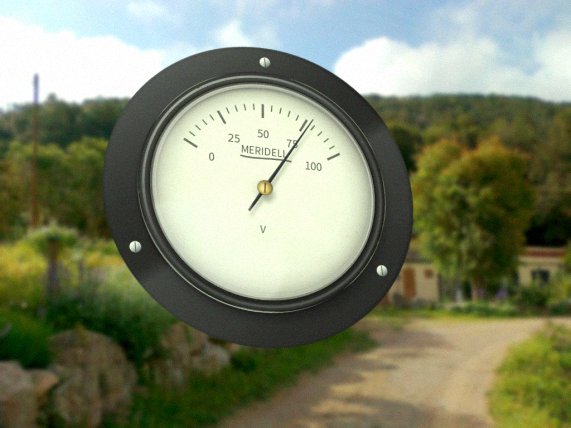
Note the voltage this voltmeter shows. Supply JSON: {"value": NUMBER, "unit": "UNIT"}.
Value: {"value": 77.5, "unit": "V"}
